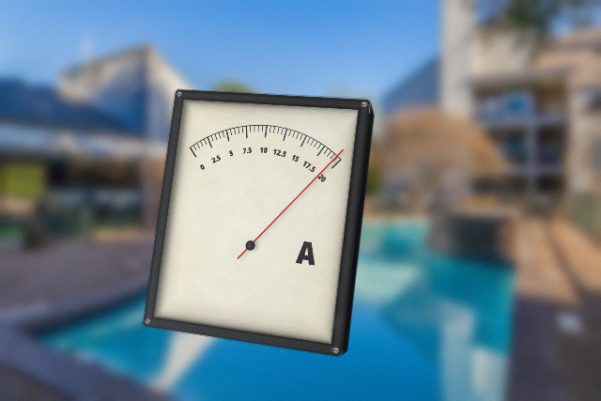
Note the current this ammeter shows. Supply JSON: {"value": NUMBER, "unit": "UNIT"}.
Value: {"value": 19.5, "unit": "A"}
